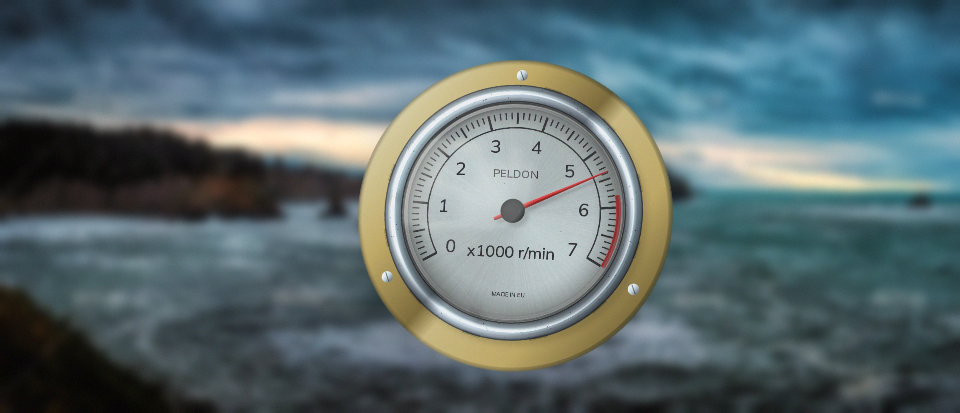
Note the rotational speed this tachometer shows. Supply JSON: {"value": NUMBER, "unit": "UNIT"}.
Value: {"value": 5400, "unit": "rpm"}
